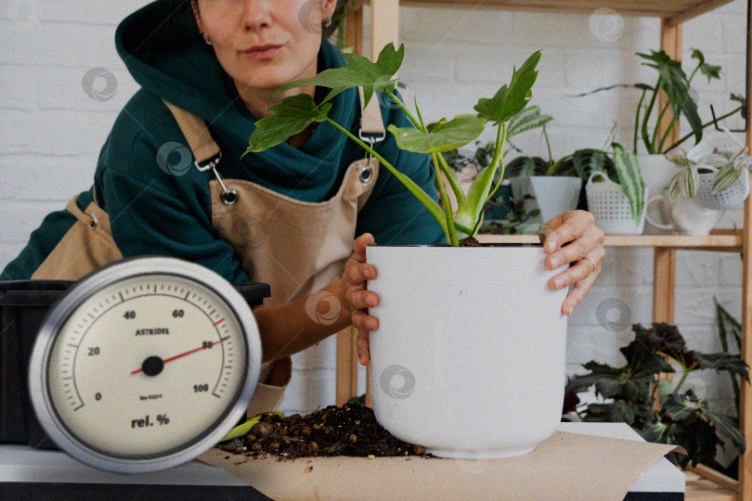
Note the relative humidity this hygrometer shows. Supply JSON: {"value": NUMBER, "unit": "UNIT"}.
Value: {"value": 80, "unit": "%"}
